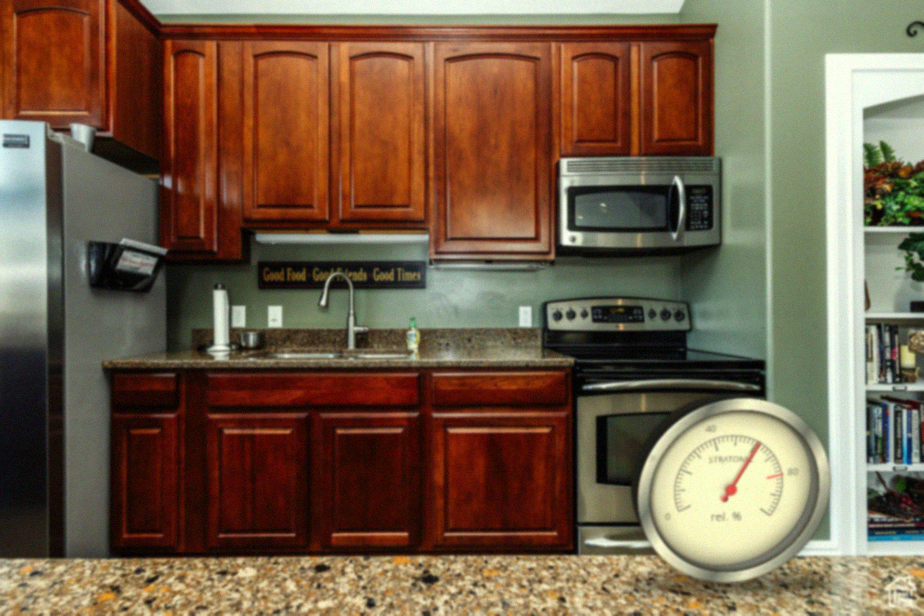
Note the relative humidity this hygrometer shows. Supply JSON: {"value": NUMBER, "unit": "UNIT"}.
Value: {"value": 60, "unit": "%"}
